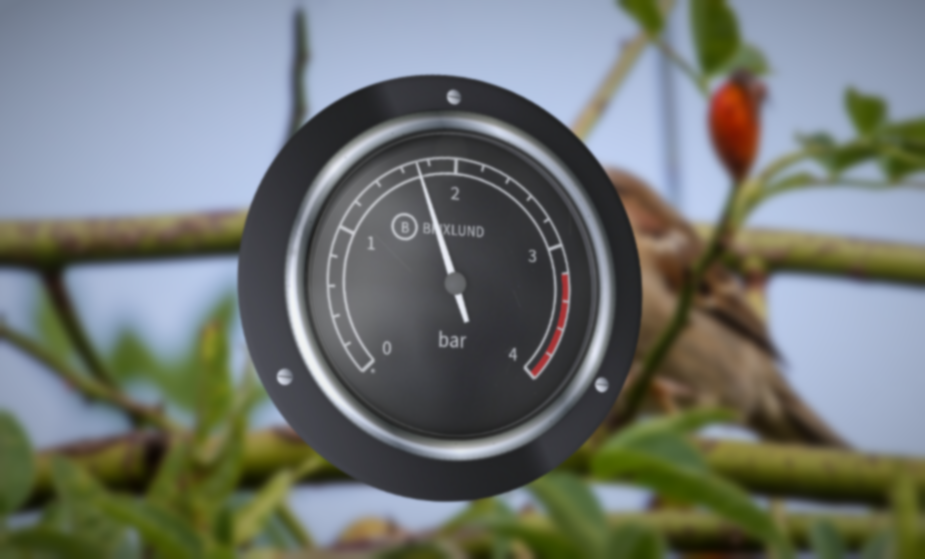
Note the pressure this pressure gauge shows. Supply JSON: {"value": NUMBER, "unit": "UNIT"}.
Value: {"value": 1.7, "unit": "bar"}
